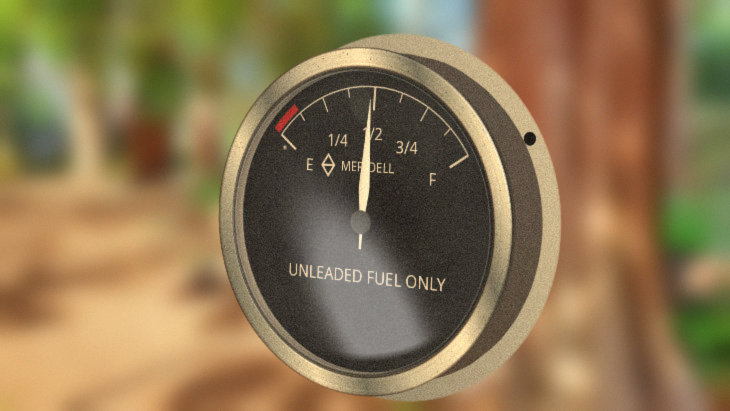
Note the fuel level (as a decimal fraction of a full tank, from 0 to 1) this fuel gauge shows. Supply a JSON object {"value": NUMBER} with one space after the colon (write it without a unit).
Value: {"value": 0.5}
